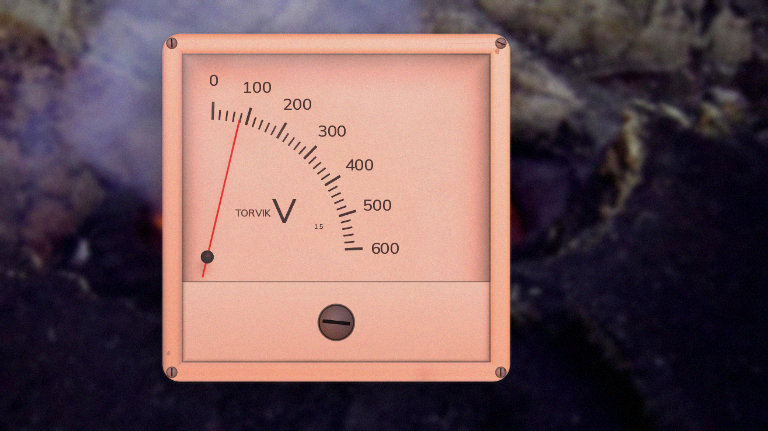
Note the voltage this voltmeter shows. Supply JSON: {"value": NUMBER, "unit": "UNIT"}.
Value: {"value": 80, "unit": "V"}
